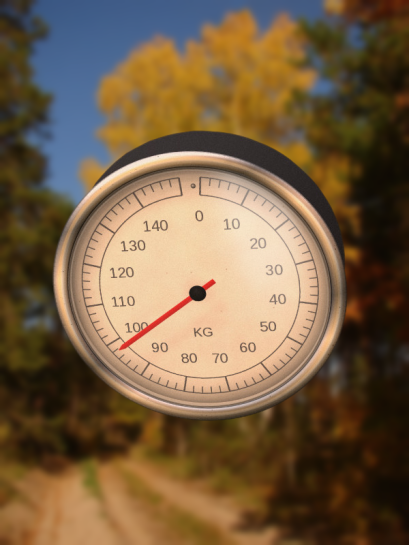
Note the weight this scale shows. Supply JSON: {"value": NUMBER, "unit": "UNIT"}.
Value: {"value": 98, "unit": "kg"}
